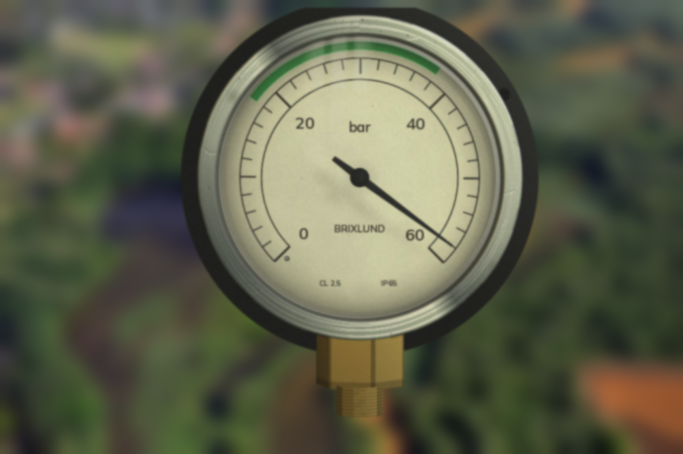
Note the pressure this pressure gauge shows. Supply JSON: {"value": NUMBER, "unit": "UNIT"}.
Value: {"value": 58, "unit": "bar"}
